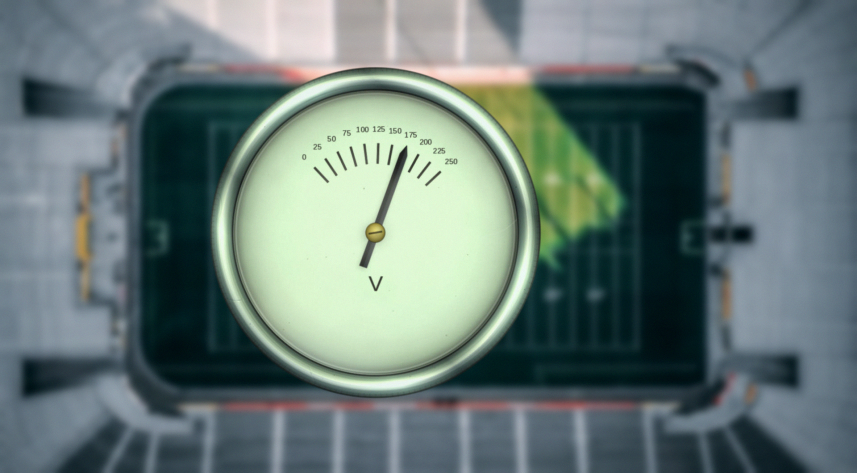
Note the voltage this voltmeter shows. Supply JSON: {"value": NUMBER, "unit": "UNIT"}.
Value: {"value": 175, "unit": "V"}
